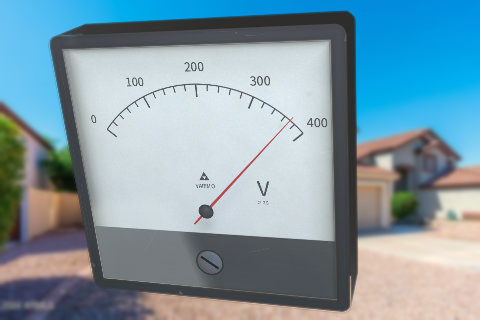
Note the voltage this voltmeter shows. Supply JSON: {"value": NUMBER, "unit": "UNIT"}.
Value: {"value": 370, "unit": "V"}
